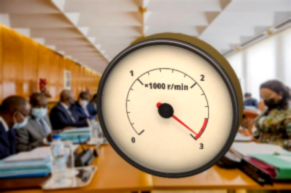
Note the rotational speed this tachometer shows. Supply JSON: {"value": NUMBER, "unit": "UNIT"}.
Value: {"value": 2900, "unit": "rpm"}
